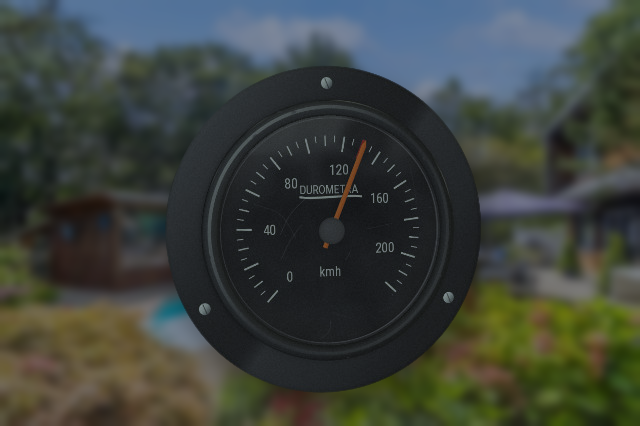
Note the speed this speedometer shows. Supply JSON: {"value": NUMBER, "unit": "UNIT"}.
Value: {"value": 130, "unit": "km/h"}
